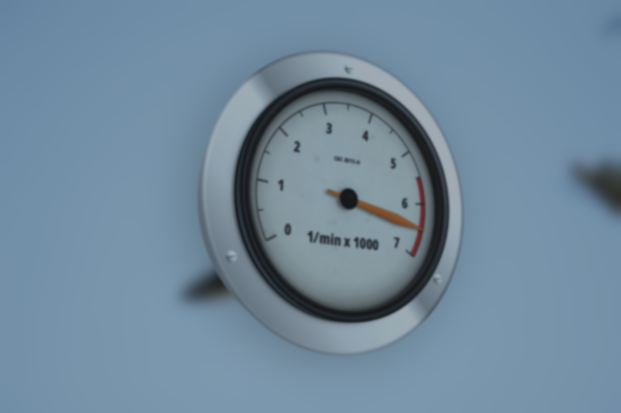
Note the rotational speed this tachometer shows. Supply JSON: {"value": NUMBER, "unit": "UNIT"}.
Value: {"value": 6500, "unit": "rpm"}
